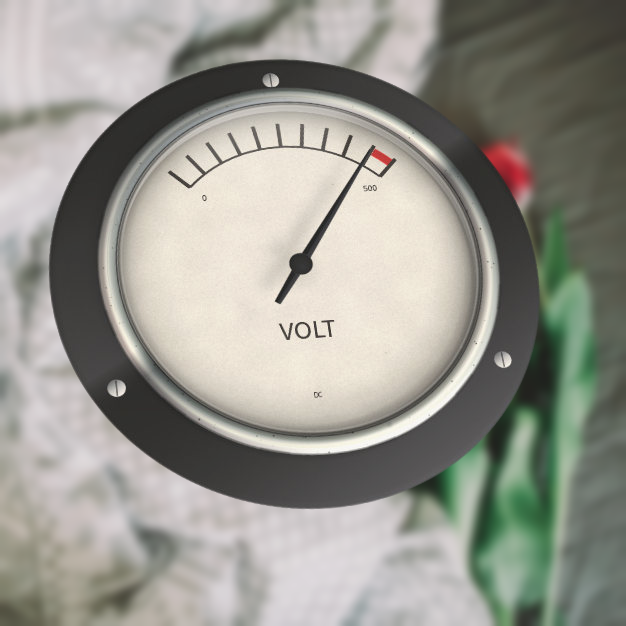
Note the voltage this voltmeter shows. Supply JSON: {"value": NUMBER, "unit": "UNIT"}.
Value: {"value": 450, "unit": "V"}
